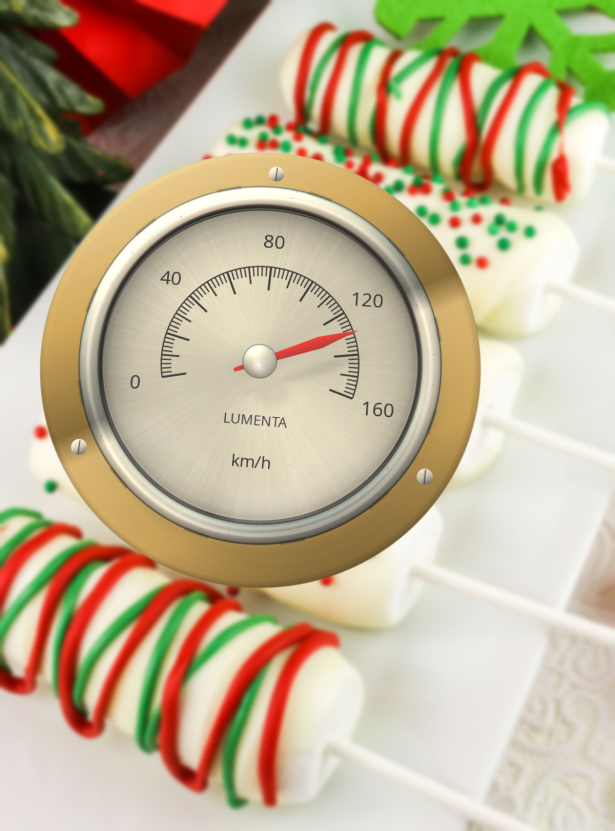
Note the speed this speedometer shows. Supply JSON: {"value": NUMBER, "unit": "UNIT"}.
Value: {"value": 130, "unit": "km/h"}
